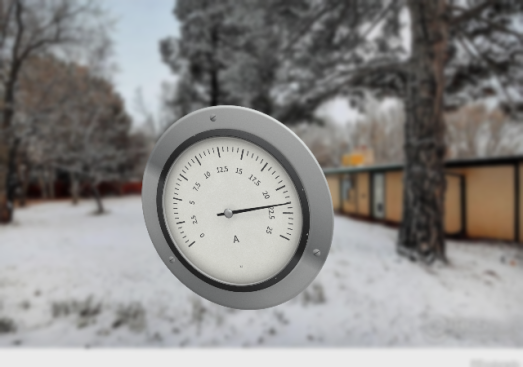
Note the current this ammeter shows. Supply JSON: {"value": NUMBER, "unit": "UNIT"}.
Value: {"value": 21.5, "unit": "A"}
